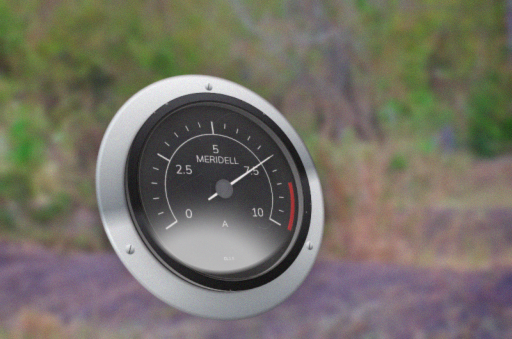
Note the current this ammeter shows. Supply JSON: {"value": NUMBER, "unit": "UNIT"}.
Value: {"value": 7.5, "unit": "A"}
